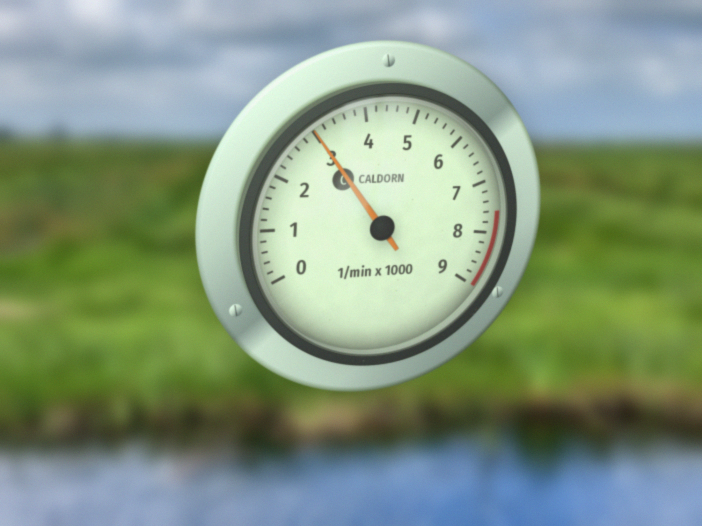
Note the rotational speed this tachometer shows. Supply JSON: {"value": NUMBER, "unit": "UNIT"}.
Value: {"value": 3000, "unit": "rpm"}
